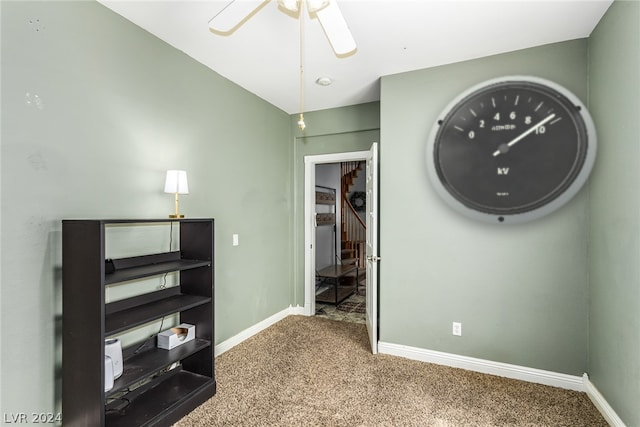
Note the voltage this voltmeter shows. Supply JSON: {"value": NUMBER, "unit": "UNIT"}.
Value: {"value": 9.5, "unit": "kV"}
